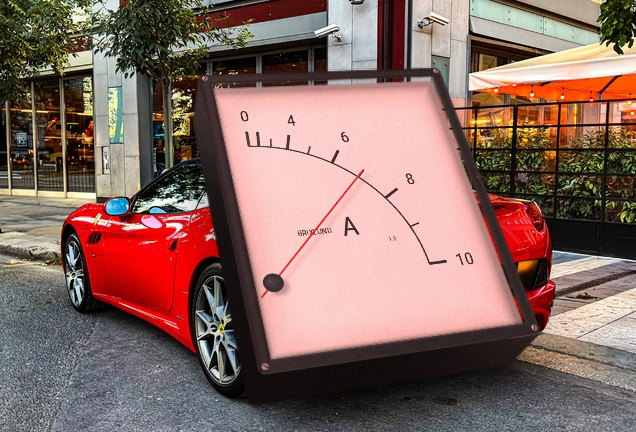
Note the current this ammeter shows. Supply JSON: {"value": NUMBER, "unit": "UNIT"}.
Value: {"value": 7, "unit": "A"}
